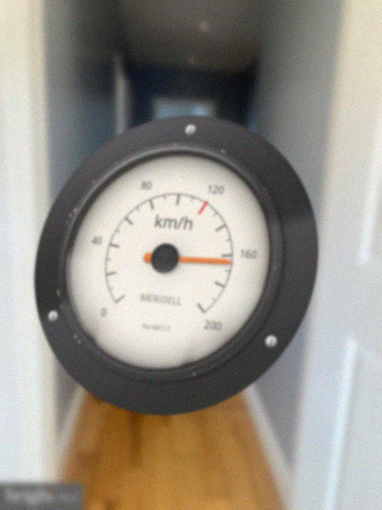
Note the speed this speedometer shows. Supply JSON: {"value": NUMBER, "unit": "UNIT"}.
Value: {"value": 165, "unit": "km/h"}
